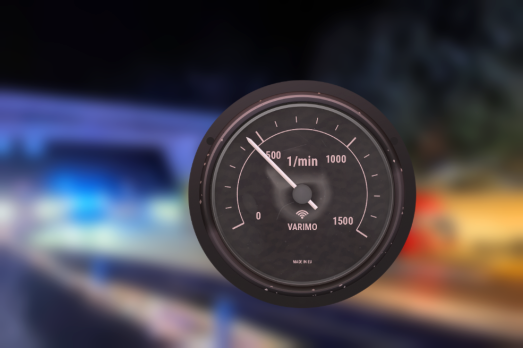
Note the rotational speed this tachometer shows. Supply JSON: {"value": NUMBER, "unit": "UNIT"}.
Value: {"value": 450, "unit": "rpm"}
